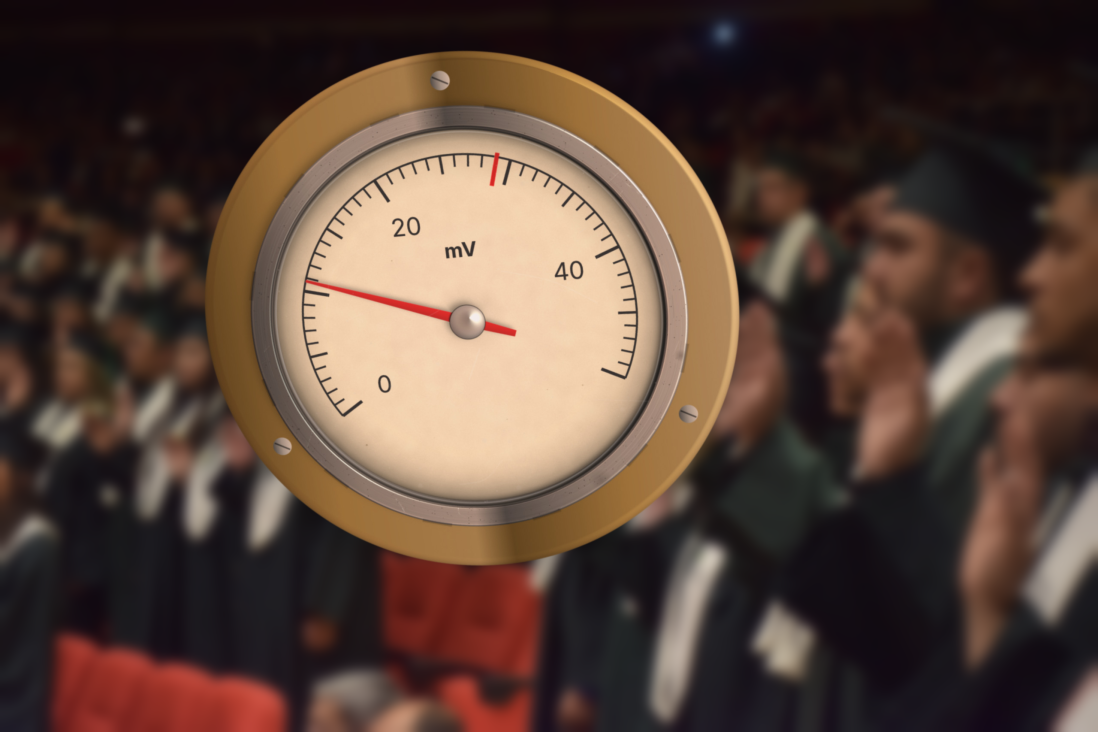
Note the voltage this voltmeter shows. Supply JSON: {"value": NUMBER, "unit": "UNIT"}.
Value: {"value": 11, "unit": "mV"}
